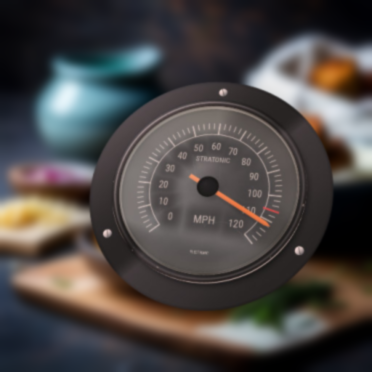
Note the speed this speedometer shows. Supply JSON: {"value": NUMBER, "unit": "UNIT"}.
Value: {"value": 112, "unit": "mph"}
